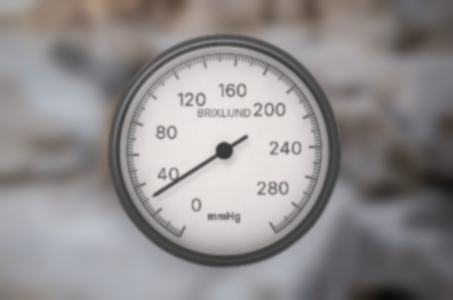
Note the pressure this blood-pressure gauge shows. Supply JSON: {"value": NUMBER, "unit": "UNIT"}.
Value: {"value": 30, "unit": "mmHg"}
